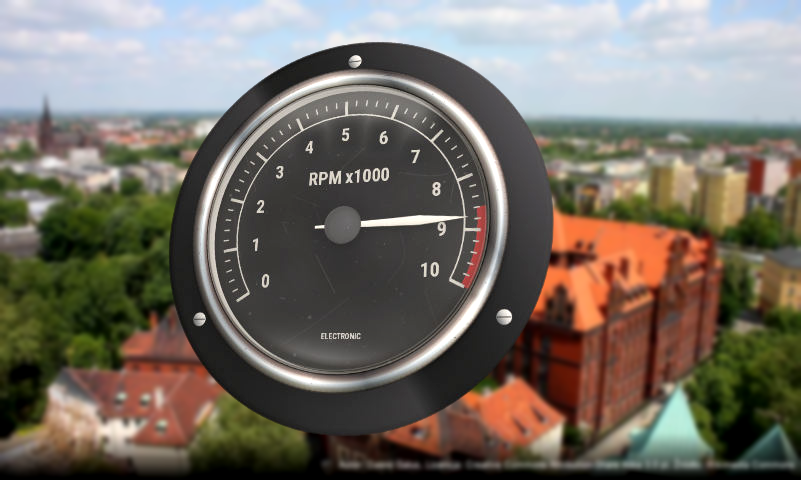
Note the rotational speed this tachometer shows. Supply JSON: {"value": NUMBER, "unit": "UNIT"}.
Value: {"value": 8800, "unit": "rpm"}
